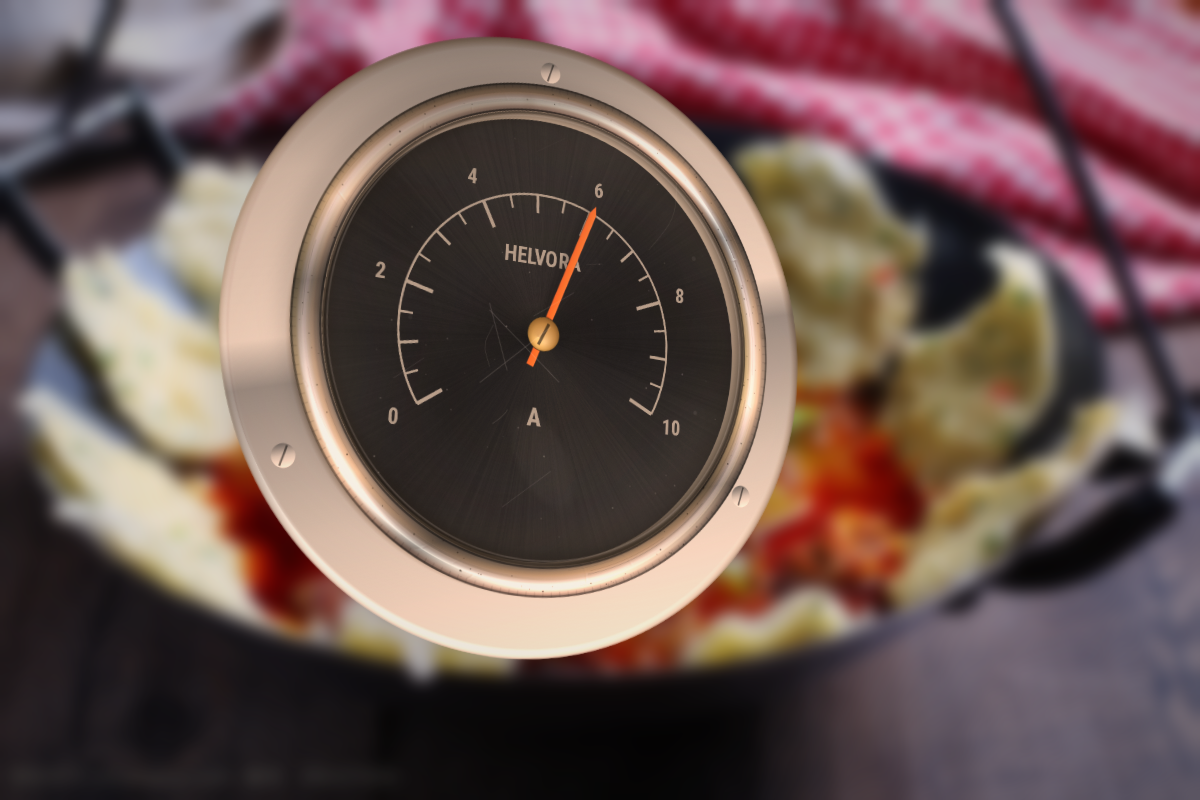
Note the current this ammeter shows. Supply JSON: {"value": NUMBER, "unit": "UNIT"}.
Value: {"value": 6, "unit": "A"}
